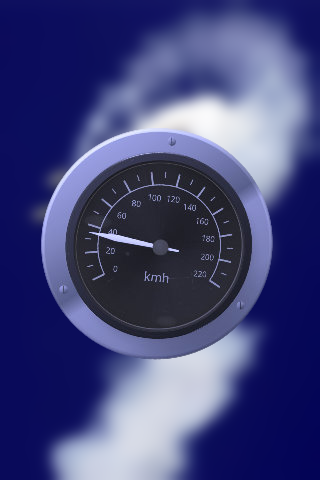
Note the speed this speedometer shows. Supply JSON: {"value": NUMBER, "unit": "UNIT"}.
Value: {"value": 35, "unit": "km/h"}
